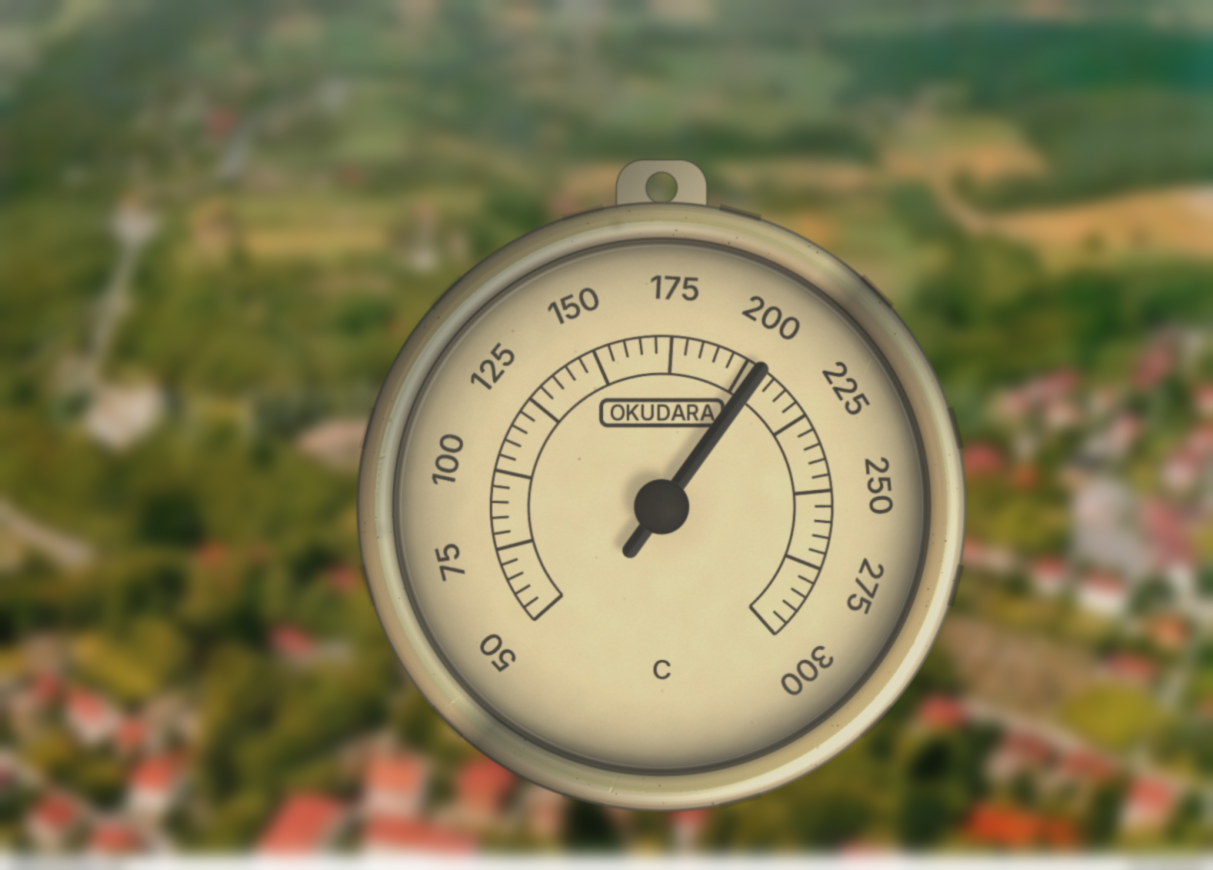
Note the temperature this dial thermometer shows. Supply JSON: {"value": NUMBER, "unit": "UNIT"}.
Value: {"value": 205, "unit": "°C"}
